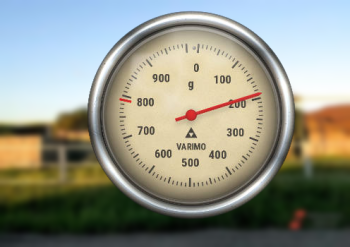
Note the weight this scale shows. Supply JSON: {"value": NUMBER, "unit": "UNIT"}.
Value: {"value": 190, "unit": "g"}
